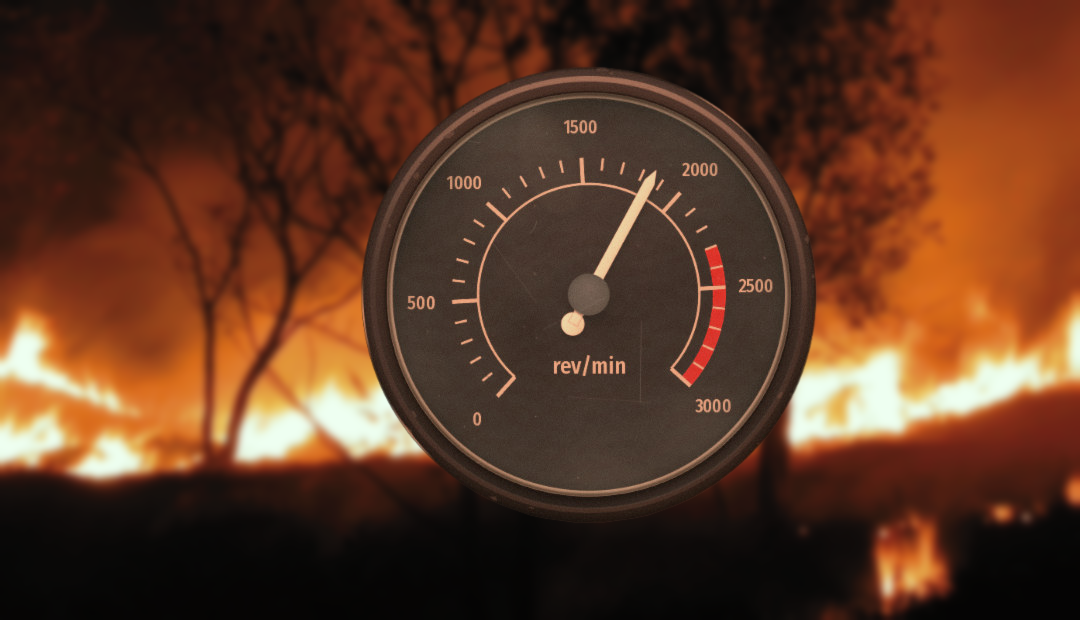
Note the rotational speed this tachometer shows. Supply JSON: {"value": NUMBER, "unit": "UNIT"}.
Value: {"value": 1850, "unit": "rpm"}
